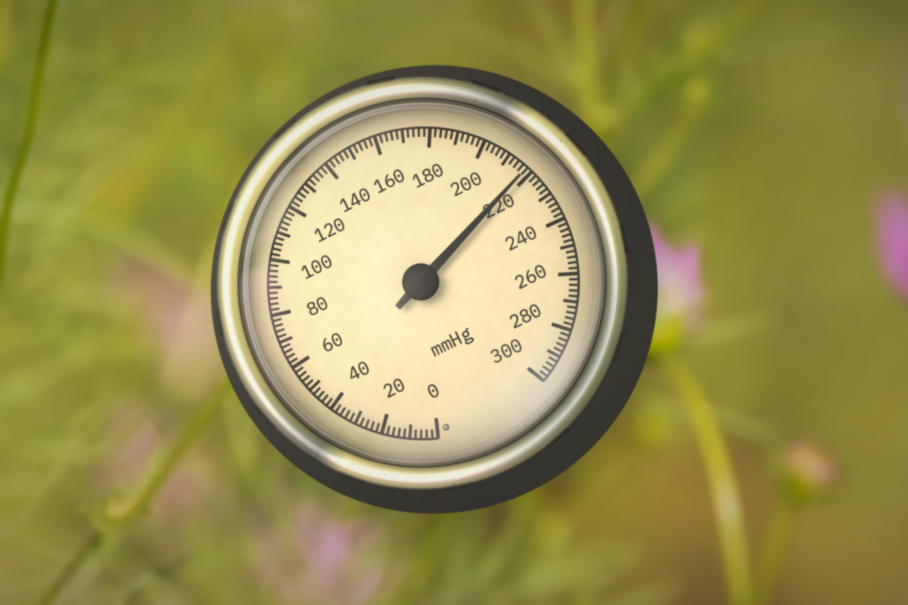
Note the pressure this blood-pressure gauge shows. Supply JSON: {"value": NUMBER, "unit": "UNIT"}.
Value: {"value": 218, "unit": "mmHg"}
